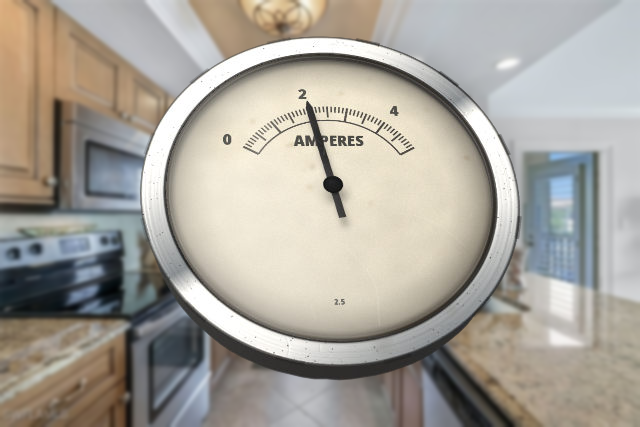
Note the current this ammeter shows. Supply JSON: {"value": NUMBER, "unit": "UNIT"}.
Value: {"value": 2, "unit": "A"}
